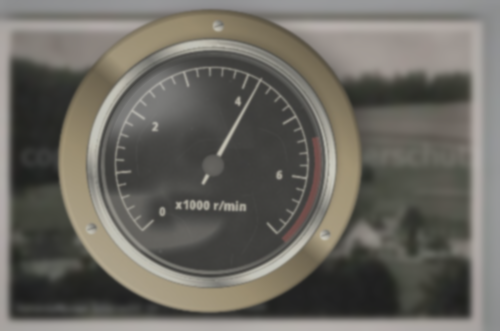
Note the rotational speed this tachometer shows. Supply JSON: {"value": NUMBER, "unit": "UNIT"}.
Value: {"value": 4200, "unit": "rpm"}
